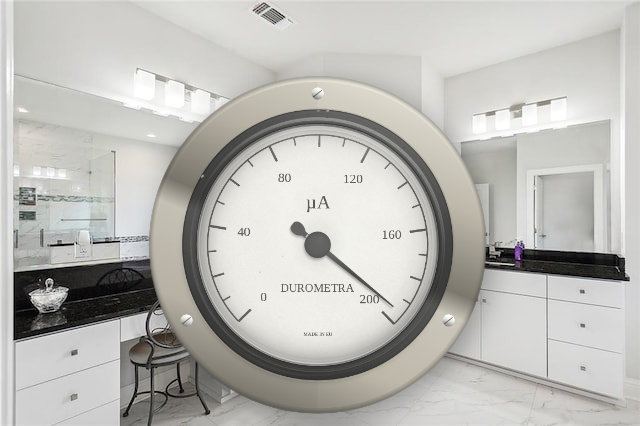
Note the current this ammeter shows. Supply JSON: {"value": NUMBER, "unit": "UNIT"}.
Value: {"value": 195, "unit": "µA"}
